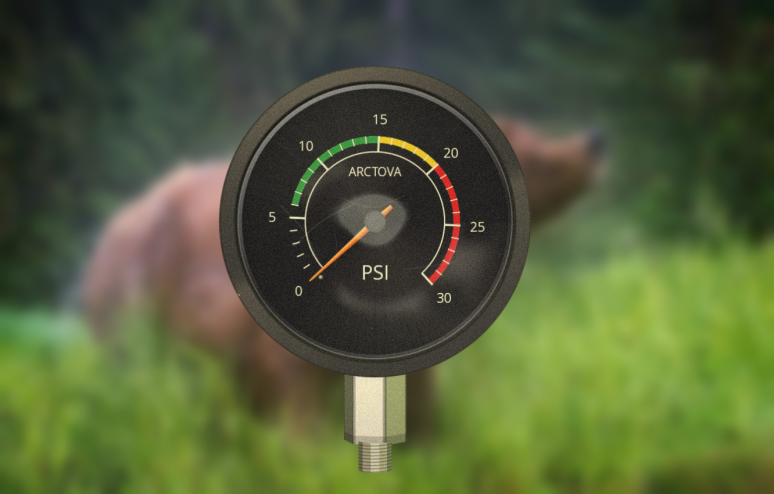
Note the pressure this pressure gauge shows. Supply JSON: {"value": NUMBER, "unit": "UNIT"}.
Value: {"value": 0, "unit": "psi"}
